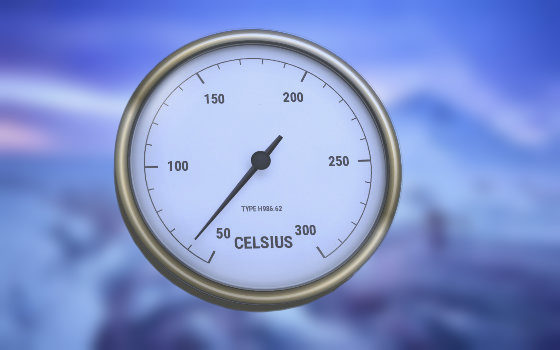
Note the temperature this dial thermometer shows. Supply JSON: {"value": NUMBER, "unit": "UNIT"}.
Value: {"value": 60, "unit": "°C"}
